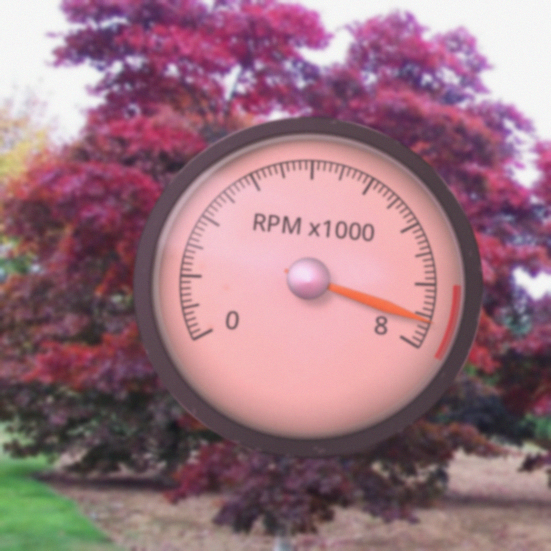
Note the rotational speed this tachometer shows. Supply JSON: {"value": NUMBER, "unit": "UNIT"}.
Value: {"value": 7600, "unit": "rpm"}
